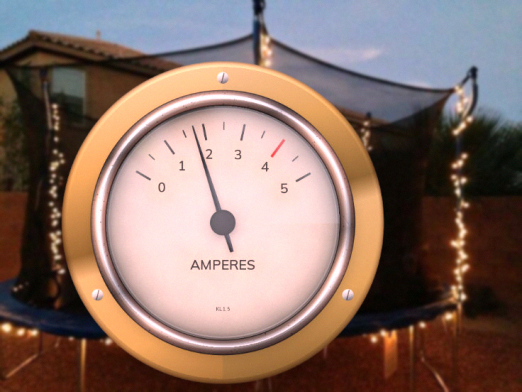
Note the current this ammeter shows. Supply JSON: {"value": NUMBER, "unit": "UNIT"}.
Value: {"value": 1.75, "unit": "A"}
